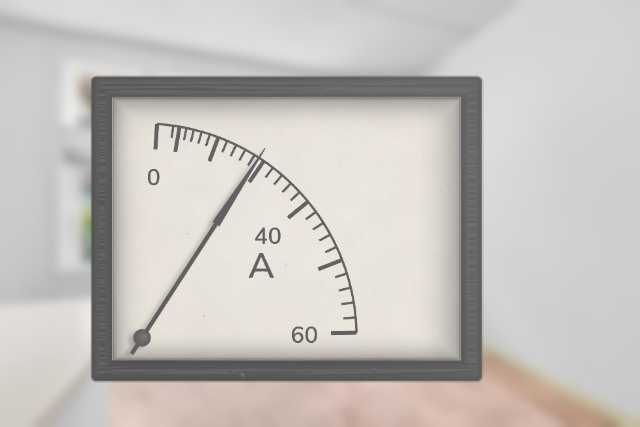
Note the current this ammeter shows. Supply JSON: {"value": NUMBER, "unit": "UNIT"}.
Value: {"value": 29, "unit": "A"}
